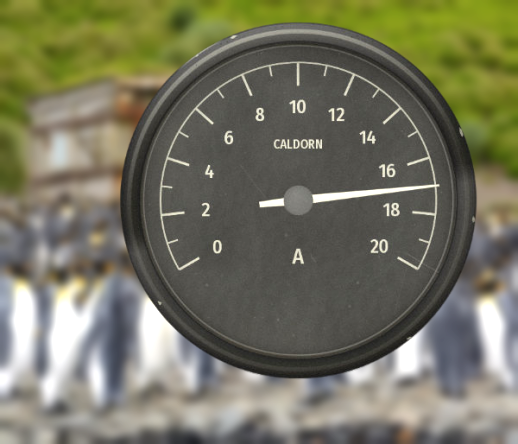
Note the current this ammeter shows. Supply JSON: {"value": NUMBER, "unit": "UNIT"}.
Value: {"value": 17, "unit": "A"}
